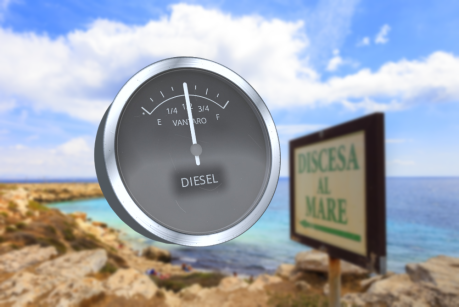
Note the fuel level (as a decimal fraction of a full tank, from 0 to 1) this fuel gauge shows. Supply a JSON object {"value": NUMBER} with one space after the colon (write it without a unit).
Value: {"value": 0.5}
